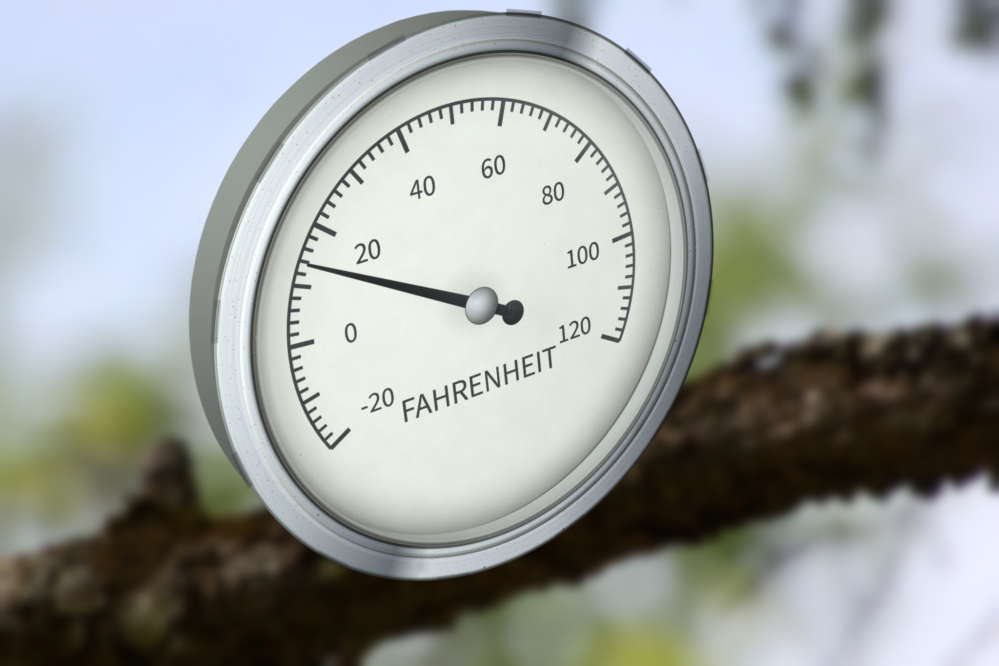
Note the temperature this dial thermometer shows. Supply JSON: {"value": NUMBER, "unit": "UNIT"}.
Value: {"value": 14, "unit": "°F"}
